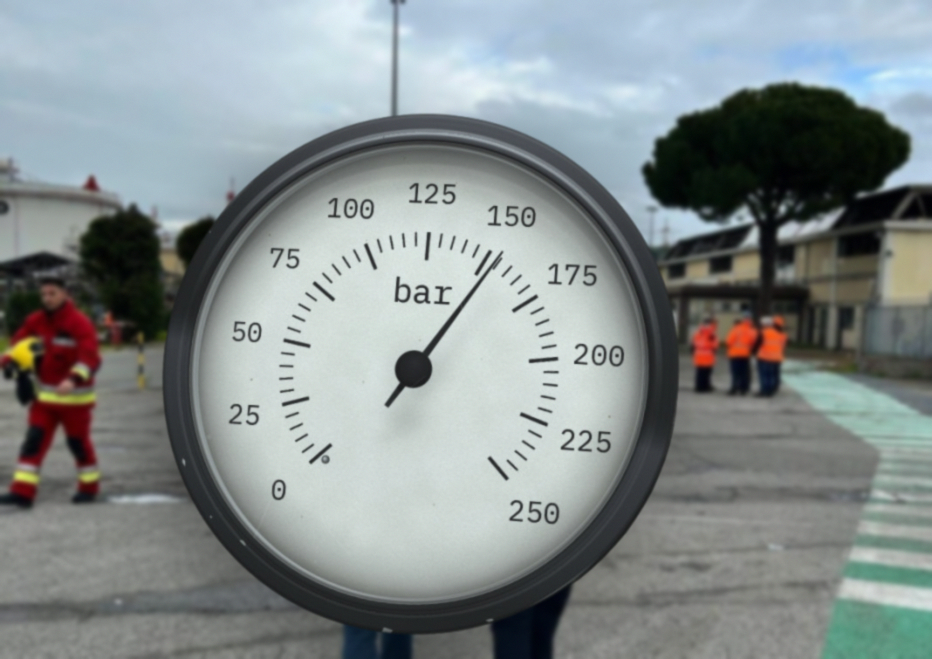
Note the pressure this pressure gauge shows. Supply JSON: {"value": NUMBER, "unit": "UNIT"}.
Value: {"value": 155, "unit": "bar"}
